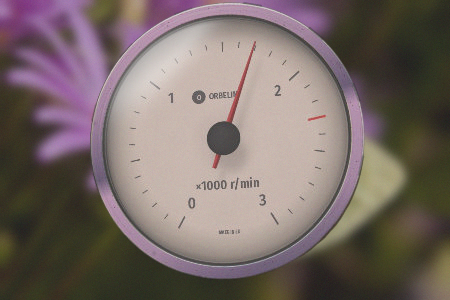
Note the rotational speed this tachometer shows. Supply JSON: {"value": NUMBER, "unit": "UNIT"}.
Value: {"value": 1700, "unit": "rpm"}
